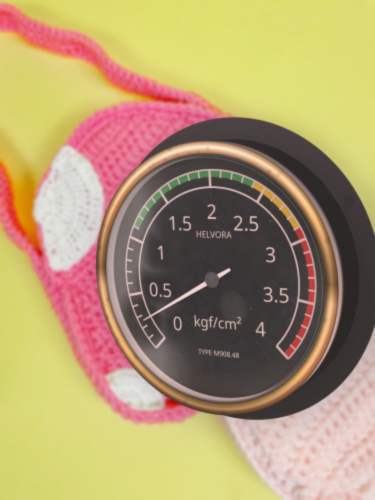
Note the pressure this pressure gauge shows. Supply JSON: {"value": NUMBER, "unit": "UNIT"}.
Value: {"value": 0.25, "unit": "kg/cm²"}
